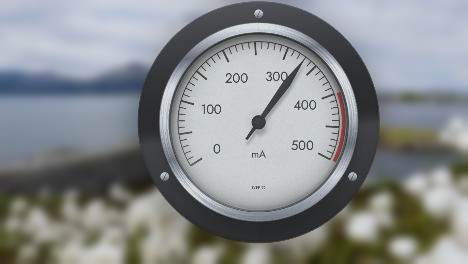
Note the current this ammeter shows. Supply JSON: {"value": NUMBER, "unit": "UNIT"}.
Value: {"value": 330, "unit": "mA"}
